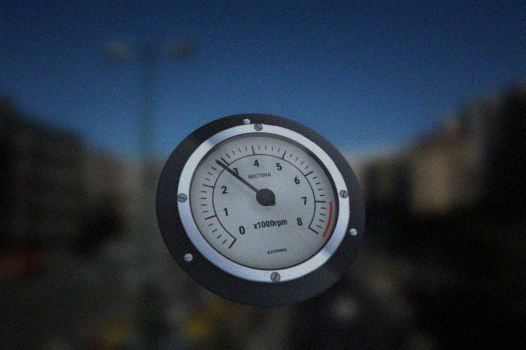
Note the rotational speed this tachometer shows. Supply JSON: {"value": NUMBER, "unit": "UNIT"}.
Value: {"value": 2800, "unit": "rpm"}
